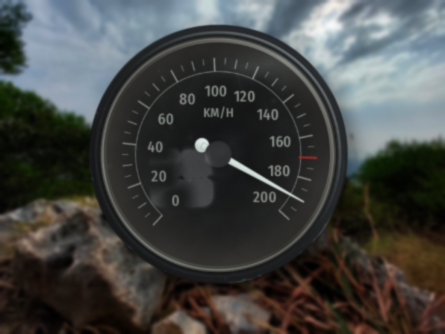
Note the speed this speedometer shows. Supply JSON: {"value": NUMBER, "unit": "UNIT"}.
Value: {"value": 190, "unit": "km/h"}
